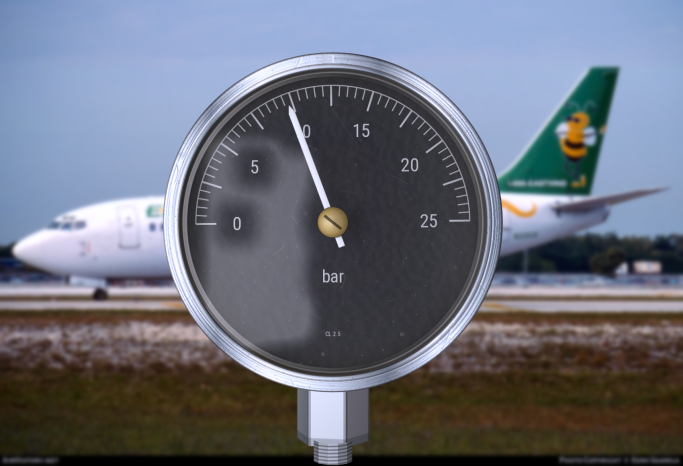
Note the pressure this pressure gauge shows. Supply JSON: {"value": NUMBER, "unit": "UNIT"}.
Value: {"value": 9.75, "unit": "bar"}
